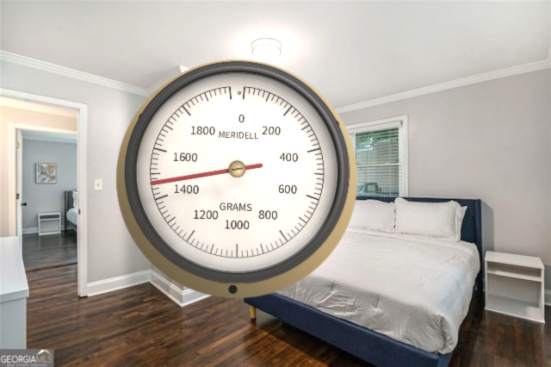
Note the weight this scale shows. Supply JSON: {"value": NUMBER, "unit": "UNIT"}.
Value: {"value": 1460, "unit": "g"}
